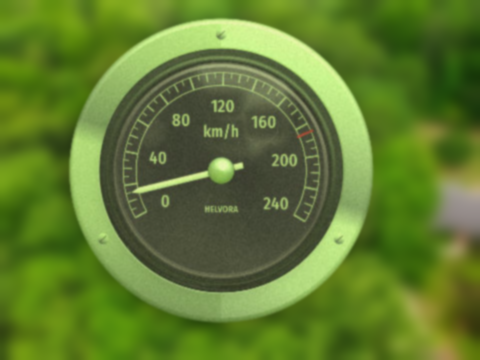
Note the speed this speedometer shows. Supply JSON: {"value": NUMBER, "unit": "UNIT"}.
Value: {"value": 15, "unit": "km/h"}
